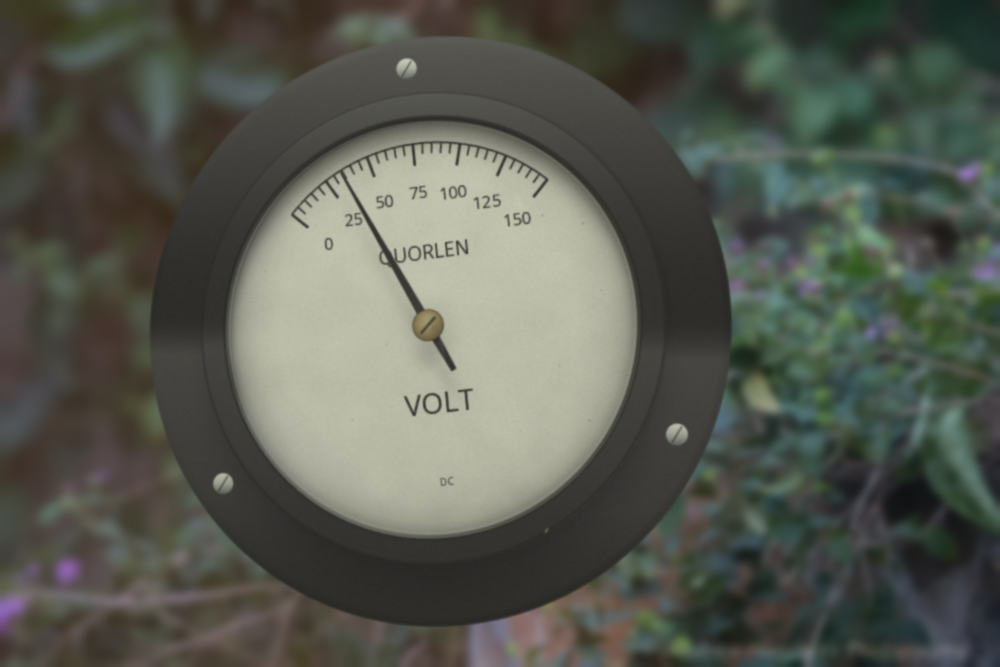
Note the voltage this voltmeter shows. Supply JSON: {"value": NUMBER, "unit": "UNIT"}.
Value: {"value": 35, "unit": "V"}
